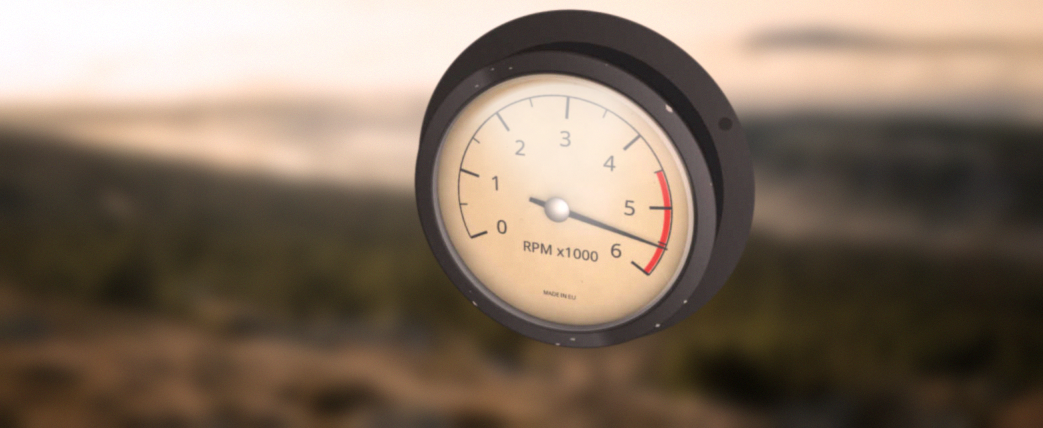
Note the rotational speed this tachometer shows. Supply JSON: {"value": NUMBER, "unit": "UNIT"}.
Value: {"value": 5500, "unit": "rpm"}
